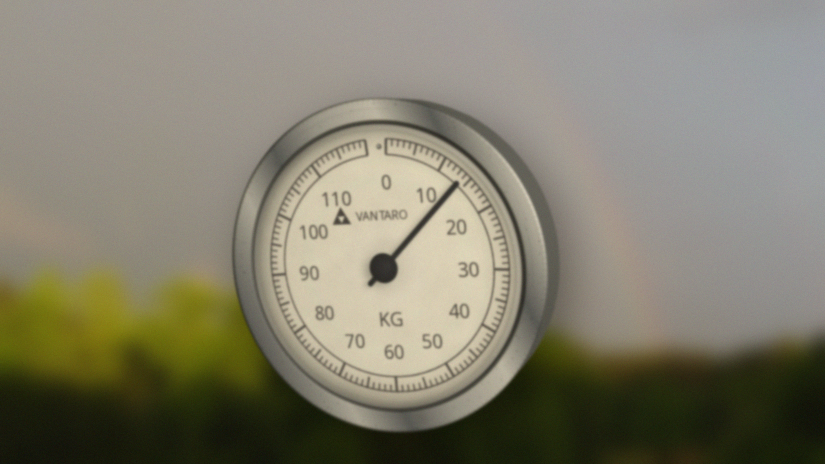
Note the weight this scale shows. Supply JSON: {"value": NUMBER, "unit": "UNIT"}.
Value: {"value": 14, "unit": "kg"}
